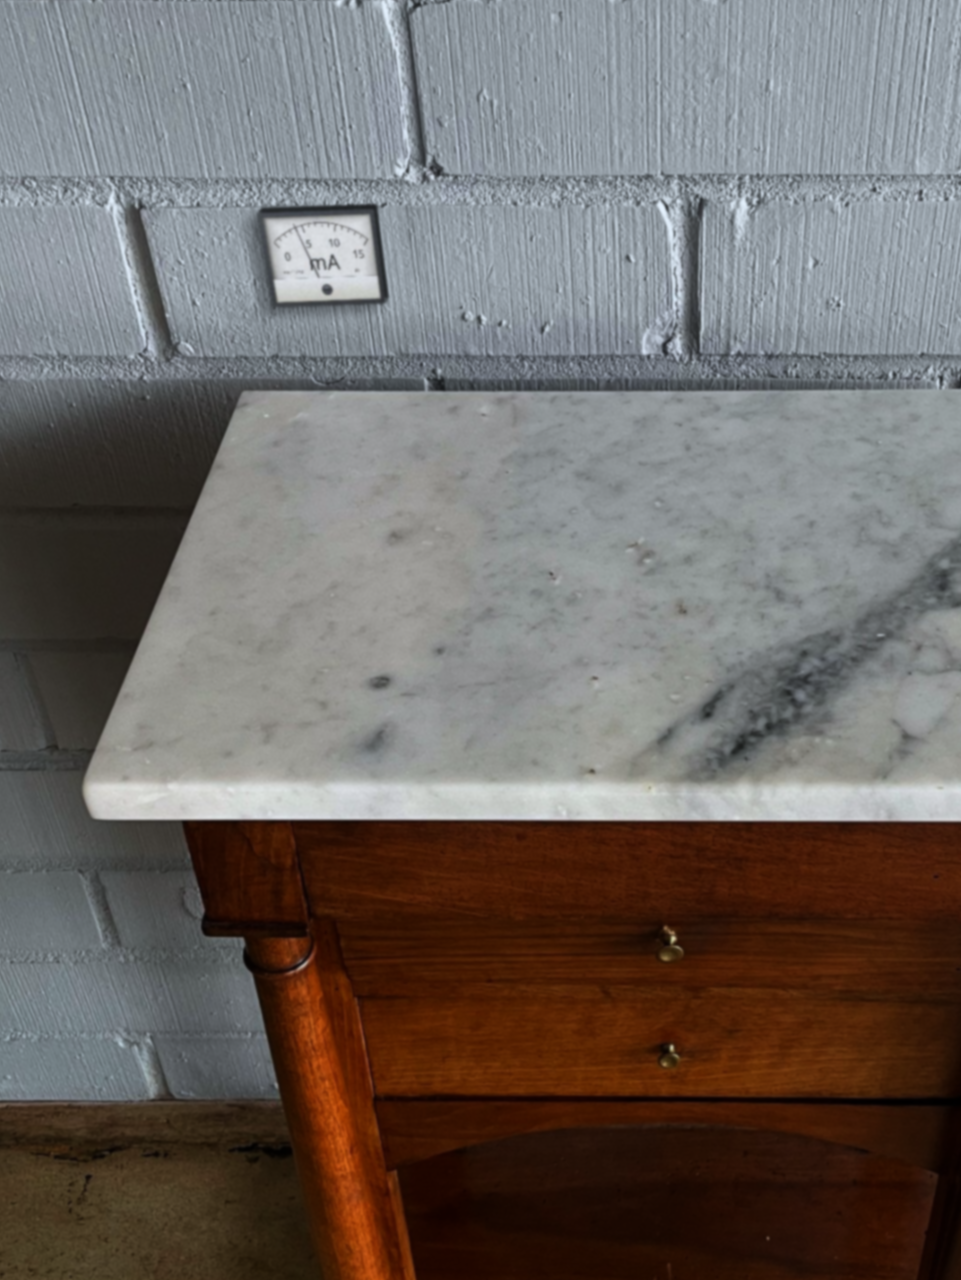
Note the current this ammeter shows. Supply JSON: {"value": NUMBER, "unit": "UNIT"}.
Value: {"value": 4, "unit": "mA"}
